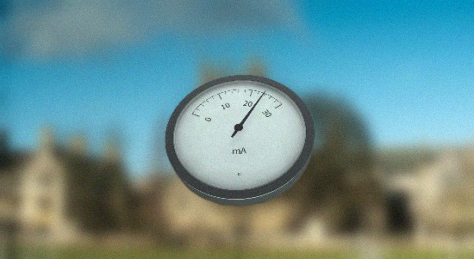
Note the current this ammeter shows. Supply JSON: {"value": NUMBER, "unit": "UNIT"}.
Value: {"value": 24, "unit": "mA"}
